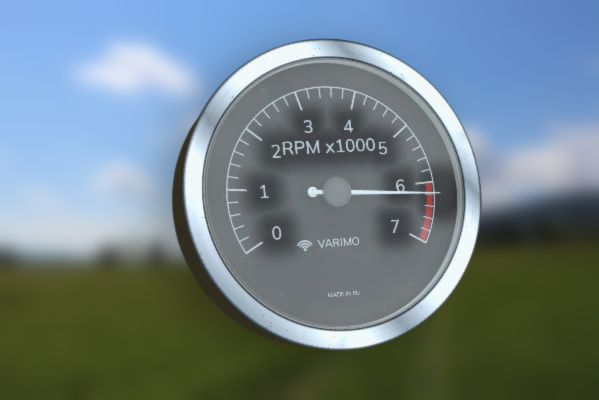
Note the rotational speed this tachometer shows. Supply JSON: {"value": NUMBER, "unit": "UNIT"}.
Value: {"value": 6200, "unit": "rpm"}
